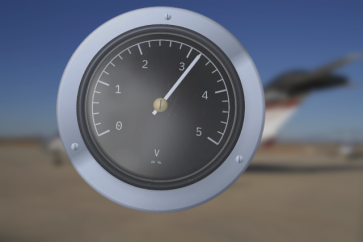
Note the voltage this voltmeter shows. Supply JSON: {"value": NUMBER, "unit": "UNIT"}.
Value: {"value": 3.2, "unit": "V"}
